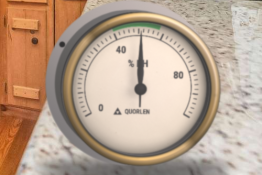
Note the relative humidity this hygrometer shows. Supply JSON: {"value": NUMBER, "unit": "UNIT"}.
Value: {"value": 50, "unit": "%"}
